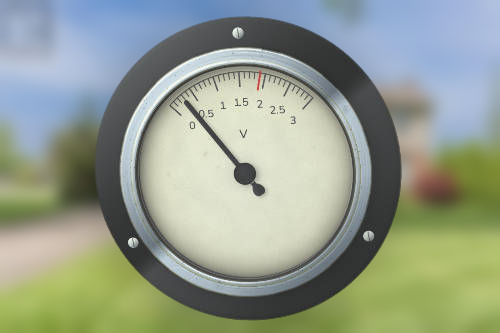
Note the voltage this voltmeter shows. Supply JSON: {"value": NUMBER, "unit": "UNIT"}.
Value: {"value": 0.3, "unit": "V"}
